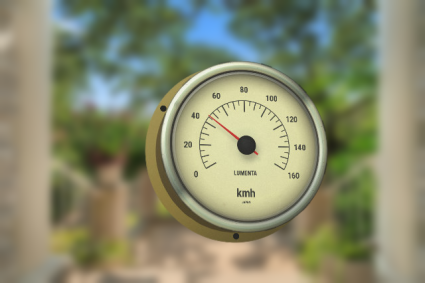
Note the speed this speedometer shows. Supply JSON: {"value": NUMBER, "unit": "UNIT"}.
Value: {"value": 45, "unit": "km/h"}
